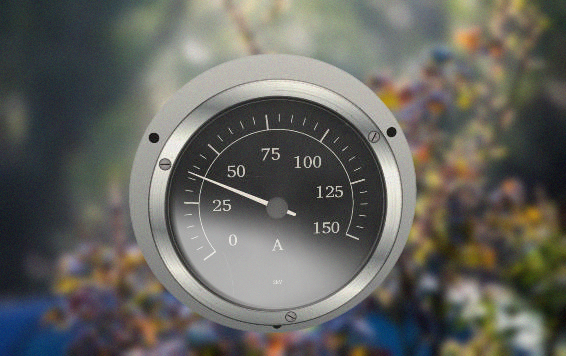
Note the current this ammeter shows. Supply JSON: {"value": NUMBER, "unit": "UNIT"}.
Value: {"value": 37.5, "unit": "A"}
